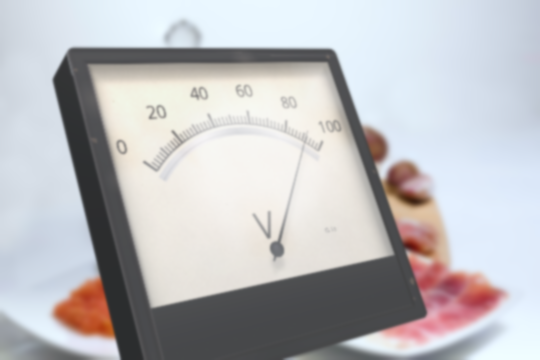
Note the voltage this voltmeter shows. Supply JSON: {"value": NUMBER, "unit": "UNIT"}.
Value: {"value": 90, "unit": "V"}
